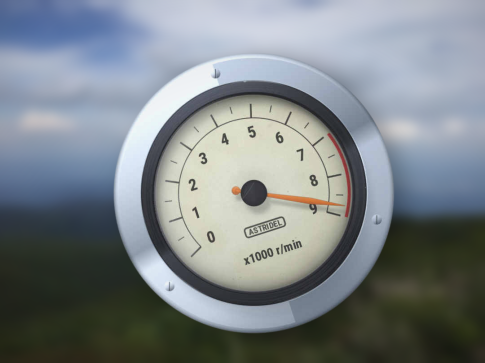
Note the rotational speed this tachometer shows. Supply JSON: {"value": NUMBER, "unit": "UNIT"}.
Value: {"value": 8750, "unit": "rpm"}
